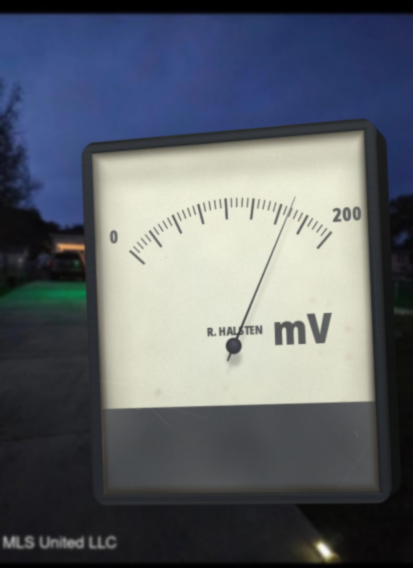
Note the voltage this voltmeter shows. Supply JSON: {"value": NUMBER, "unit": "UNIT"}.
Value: {"value": 160, "unit": "mV"}
